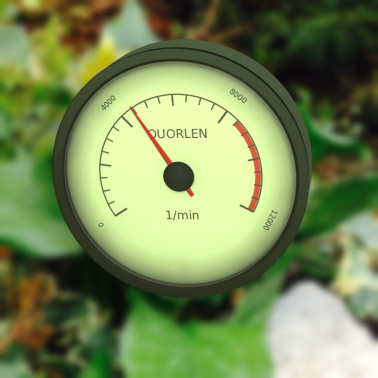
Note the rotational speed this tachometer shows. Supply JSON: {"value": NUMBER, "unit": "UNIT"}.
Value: {"value": 4500, "unit": "rpm"}
